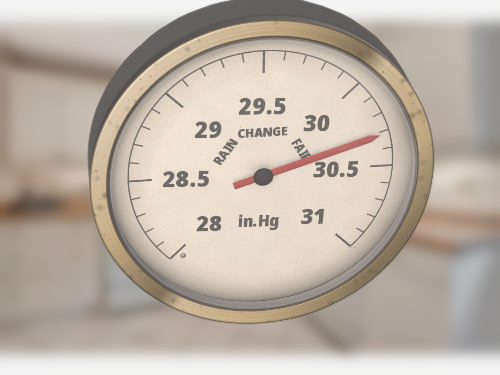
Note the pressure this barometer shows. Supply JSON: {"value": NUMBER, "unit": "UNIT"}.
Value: {"value": 30.3, "unit": "inHg"}
